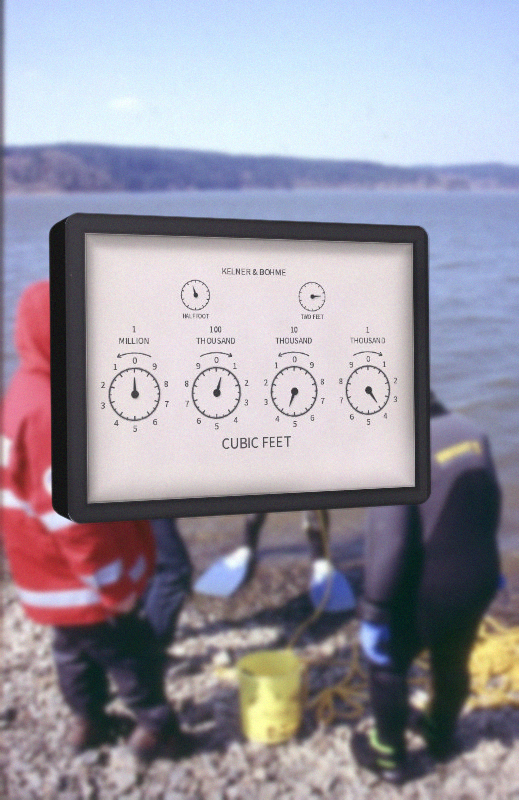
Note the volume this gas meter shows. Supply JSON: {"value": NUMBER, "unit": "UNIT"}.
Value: {"value": 4400, "unit": "ft³"}
